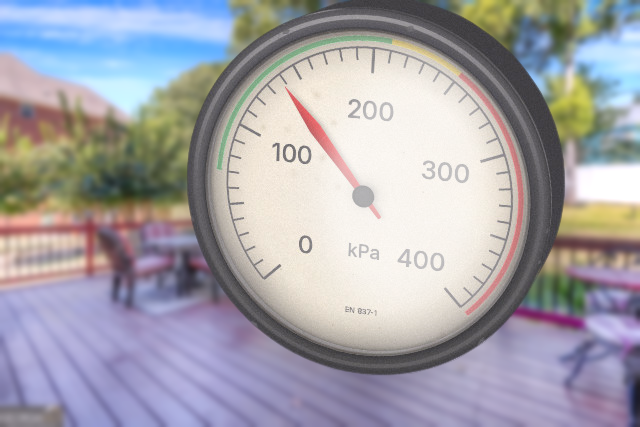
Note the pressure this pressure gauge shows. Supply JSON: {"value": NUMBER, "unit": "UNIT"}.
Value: {"value": 140, "unit": "kPa"}
